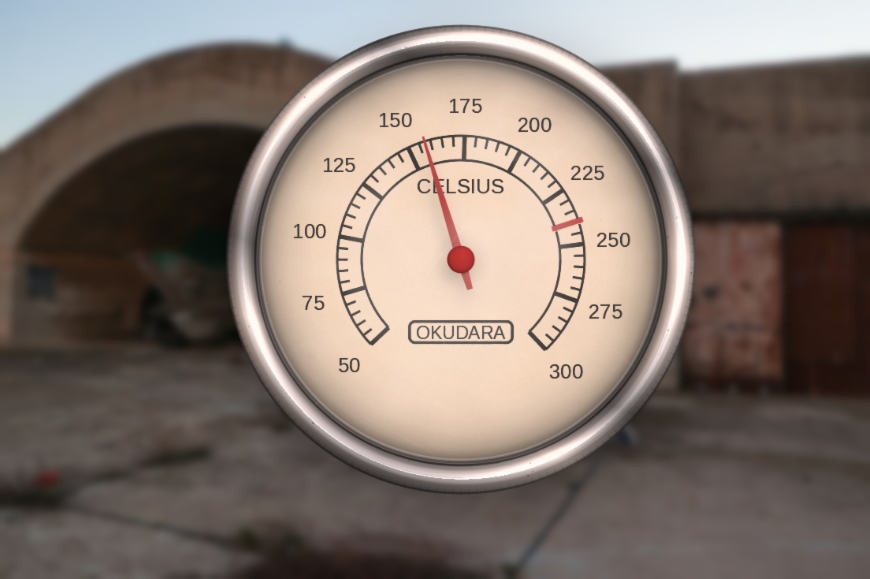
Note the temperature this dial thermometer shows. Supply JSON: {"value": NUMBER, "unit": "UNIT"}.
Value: {"value": 157.5, "unit": "°C"}
